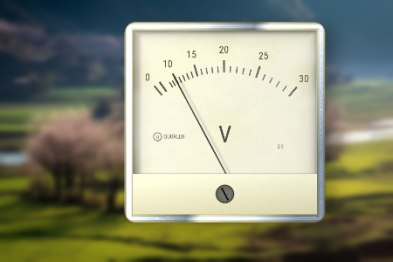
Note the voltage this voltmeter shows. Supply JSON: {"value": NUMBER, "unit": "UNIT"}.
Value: {"value": 10, "unit": "V"}
